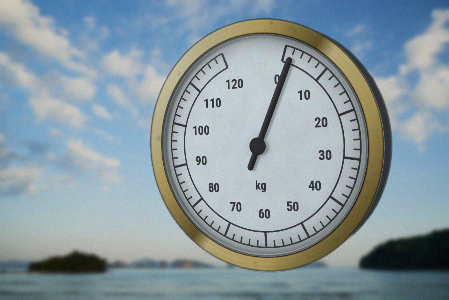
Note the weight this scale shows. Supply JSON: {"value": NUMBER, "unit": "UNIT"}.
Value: {"value": 2, "unit": "kg"}
